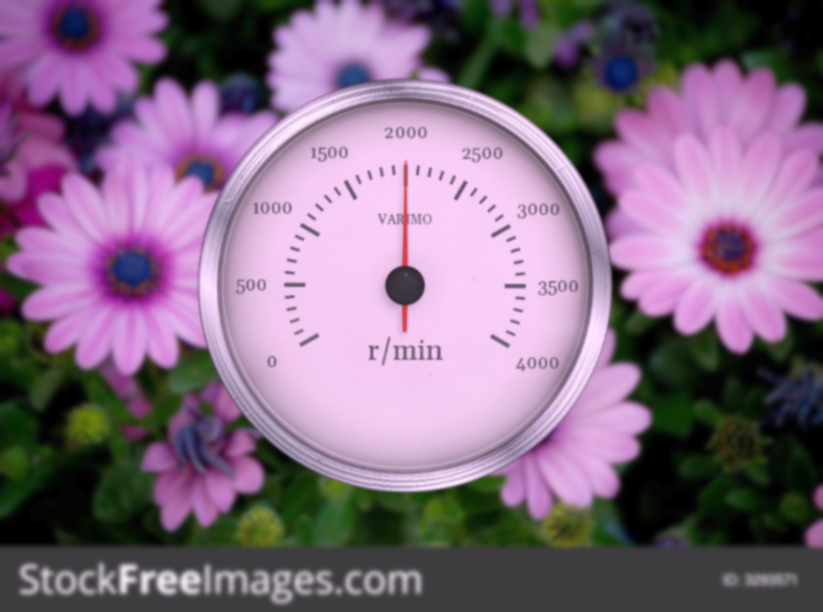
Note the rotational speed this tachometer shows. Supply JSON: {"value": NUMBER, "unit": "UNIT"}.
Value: {"value": 2000, "unit": "rpm"}
